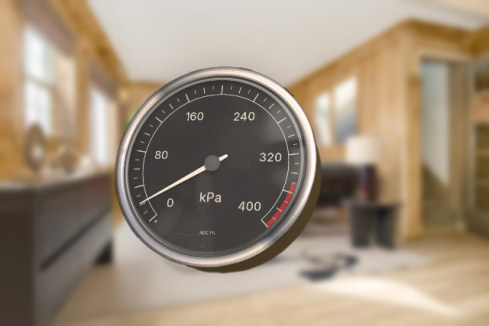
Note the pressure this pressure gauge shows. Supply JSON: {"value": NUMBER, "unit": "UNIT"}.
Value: {"value": 20, "unit": "kPa"}
